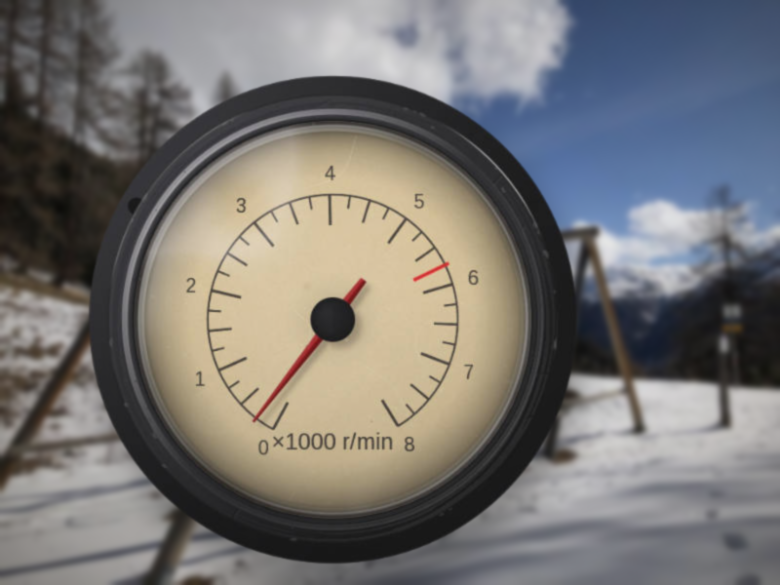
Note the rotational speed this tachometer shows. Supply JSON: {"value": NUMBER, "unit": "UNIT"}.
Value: {"value": 250, "unit": "rpm"}
